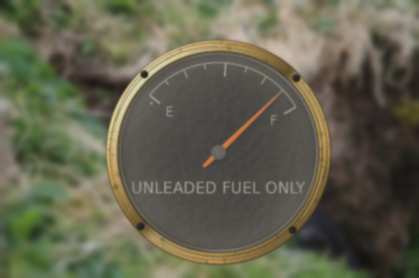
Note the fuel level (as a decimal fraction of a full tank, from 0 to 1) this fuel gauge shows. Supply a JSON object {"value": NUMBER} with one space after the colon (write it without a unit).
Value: {"value": 0.875}
